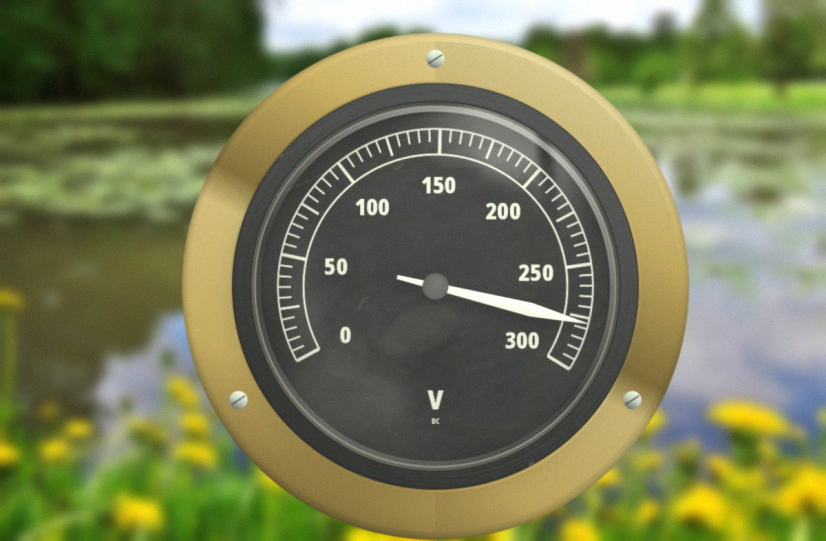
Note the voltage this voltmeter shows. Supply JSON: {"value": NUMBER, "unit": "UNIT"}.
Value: {"value": 277.5, "unit": "V"}
